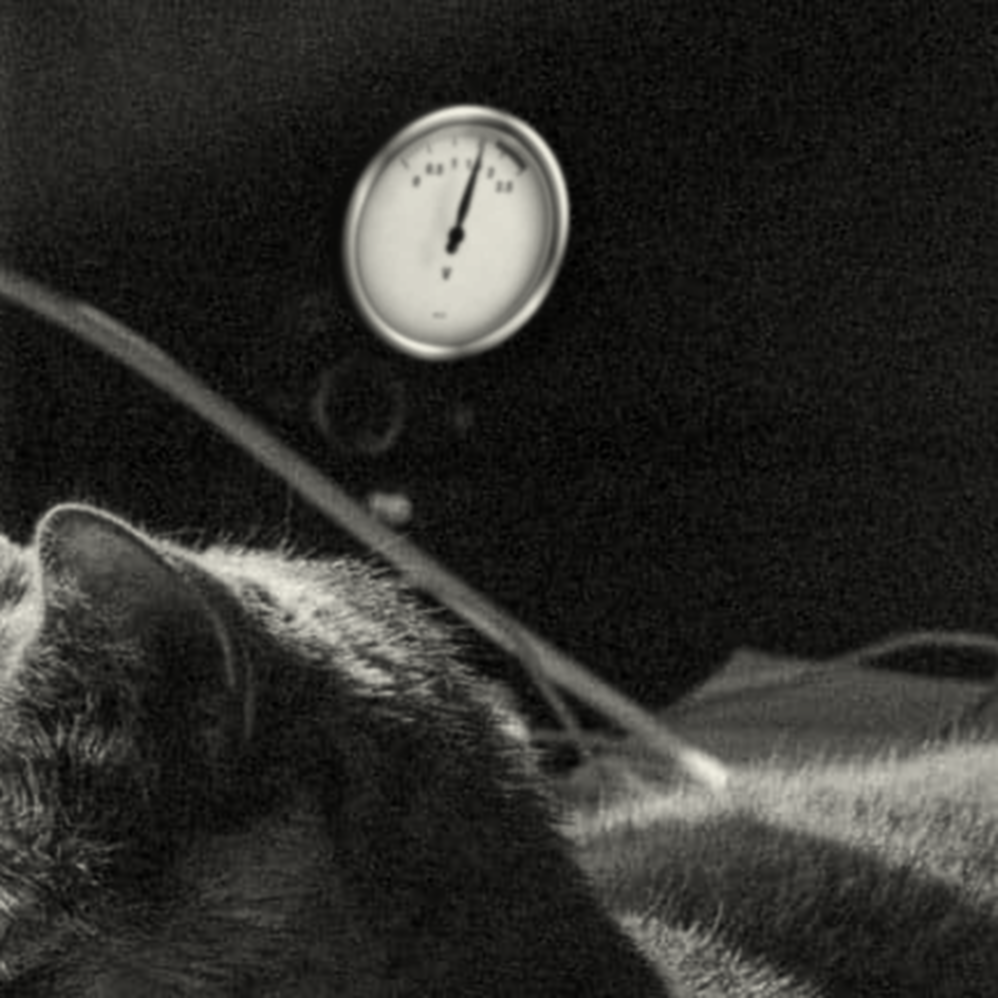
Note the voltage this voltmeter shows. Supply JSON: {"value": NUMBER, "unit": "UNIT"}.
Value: {"value": 1.5, "unit": "V"}
